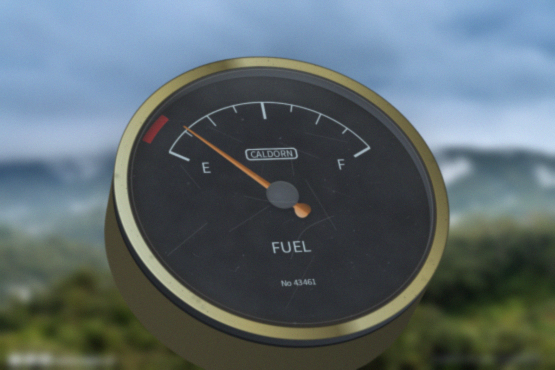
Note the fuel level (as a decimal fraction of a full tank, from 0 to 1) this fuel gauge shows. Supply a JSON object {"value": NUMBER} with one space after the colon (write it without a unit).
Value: {"value": 0.125}
